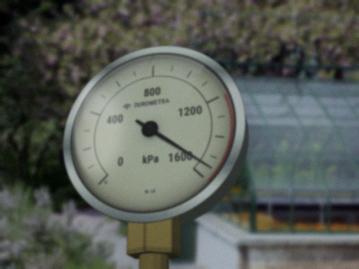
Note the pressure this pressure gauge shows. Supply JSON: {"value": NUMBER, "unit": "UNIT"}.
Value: {"value": 1550, "unit": "kPa"}
